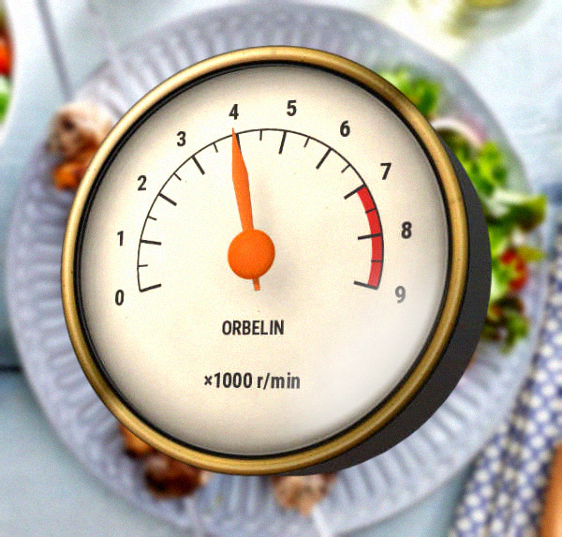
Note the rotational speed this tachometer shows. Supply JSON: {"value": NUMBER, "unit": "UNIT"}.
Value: {"value": 4000, "unit": "rpm"}
